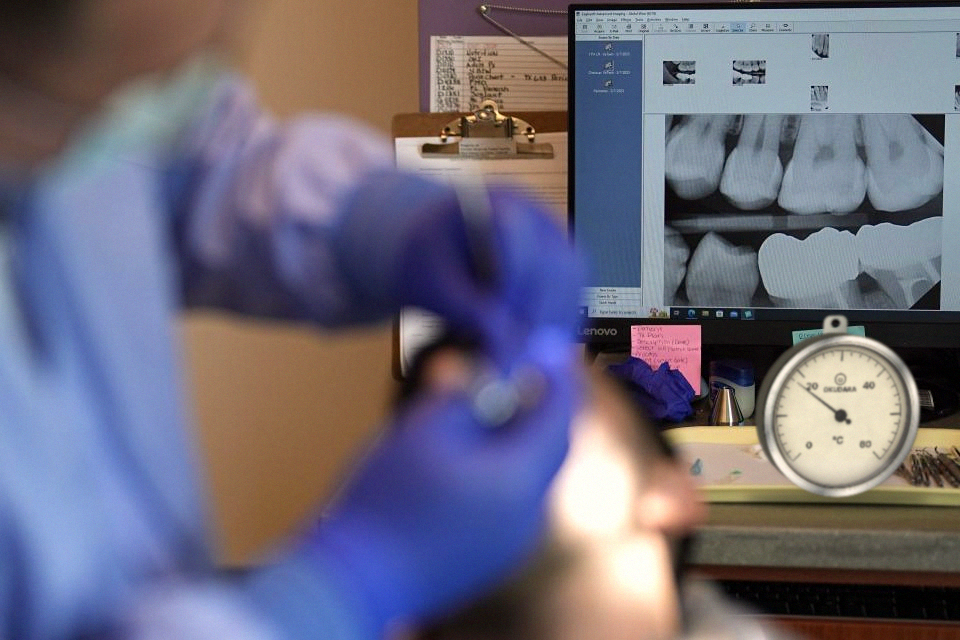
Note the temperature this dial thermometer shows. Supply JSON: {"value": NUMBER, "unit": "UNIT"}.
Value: {"value": 18, "unit": "°C"}
